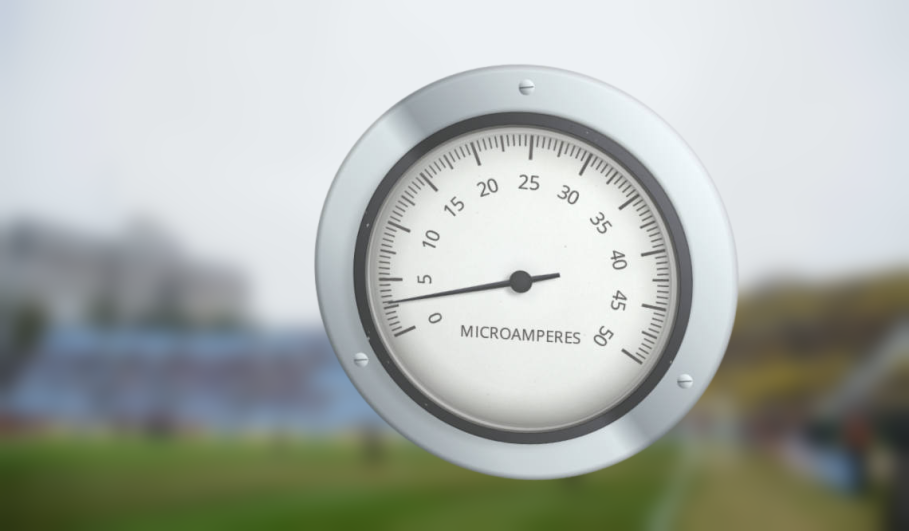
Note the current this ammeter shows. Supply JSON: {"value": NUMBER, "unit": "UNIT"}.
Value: {"value": 3, "unit": "µA"}
